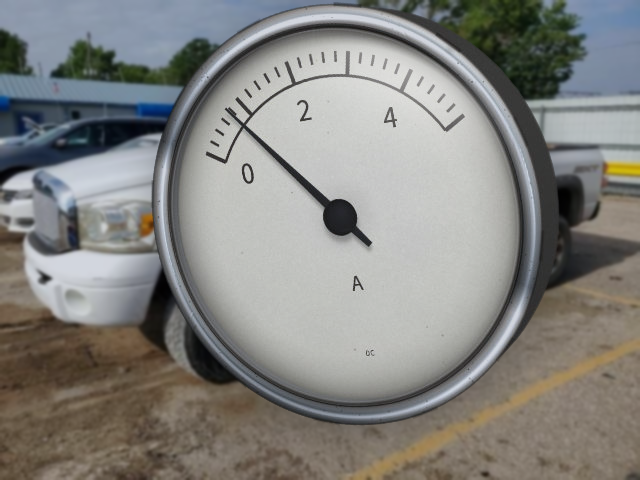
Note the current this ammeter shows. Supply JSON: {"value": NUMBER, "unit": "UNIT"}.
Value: {"value": 0.8, "unit": "A"}
